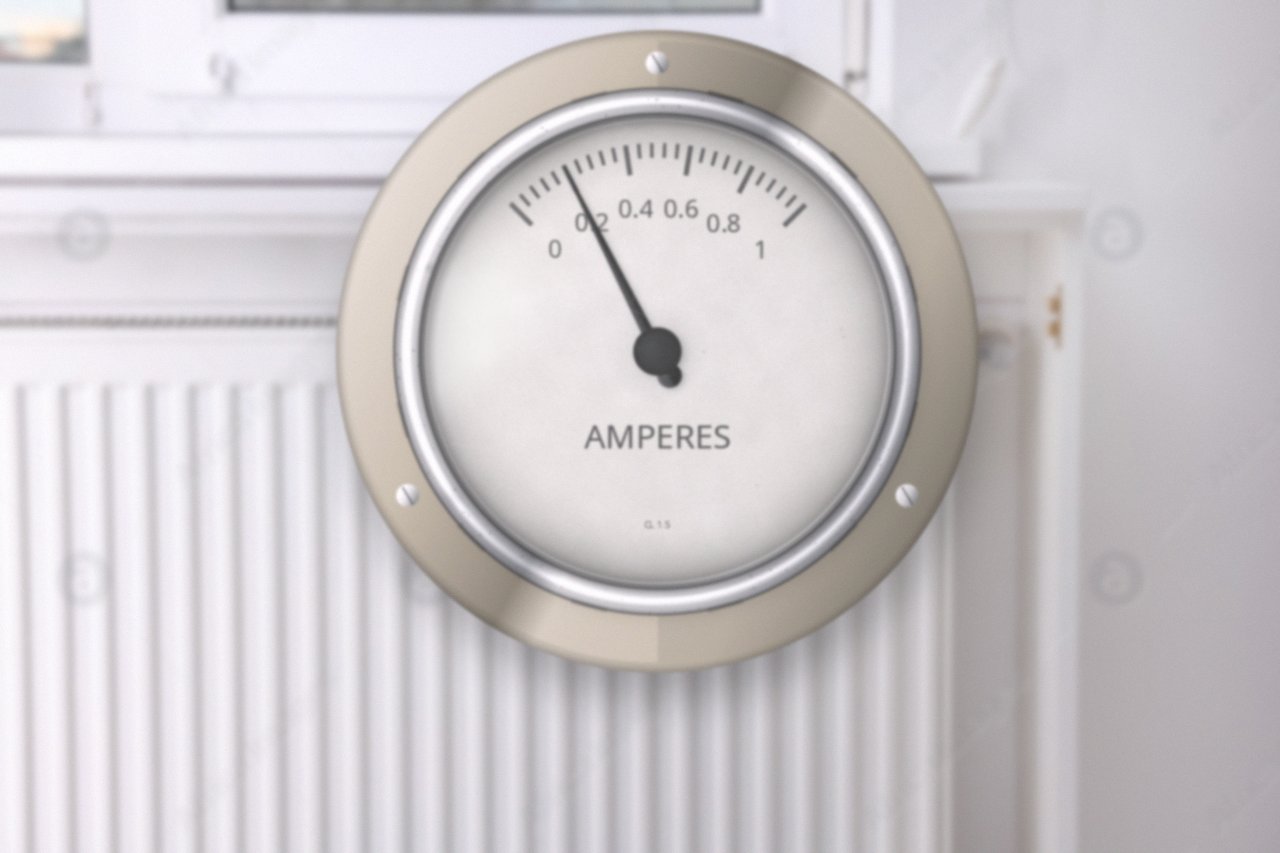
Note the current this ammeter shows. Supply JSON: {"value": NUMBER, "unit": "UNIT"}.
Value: {"value": 0.2, "unit": "A"}
